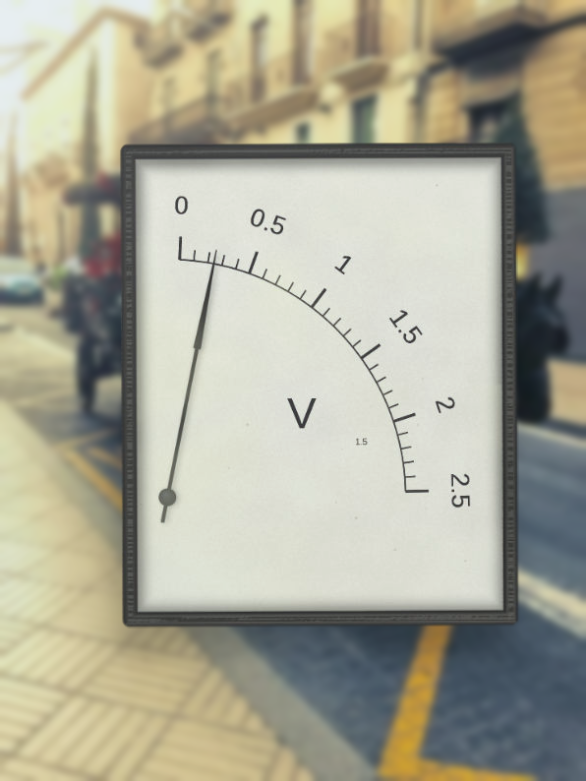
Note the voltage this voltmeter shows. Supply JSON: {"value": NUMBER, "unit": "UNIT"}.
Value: {"value": 0.25, "unit": "V"}
